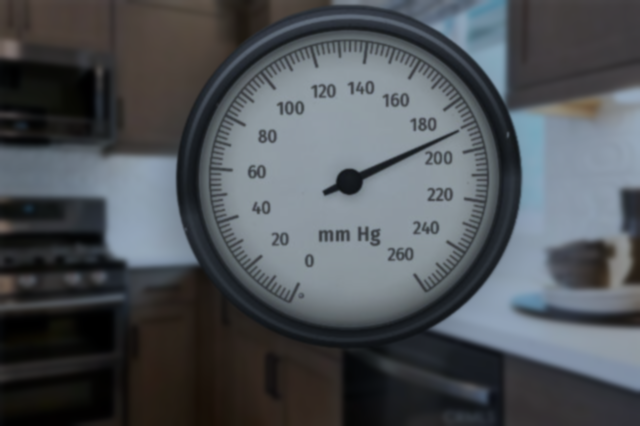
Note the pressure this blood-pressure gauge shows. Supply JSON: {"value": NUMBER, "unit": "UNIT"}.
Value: {"value": 190, "unit": "mmHg"}
